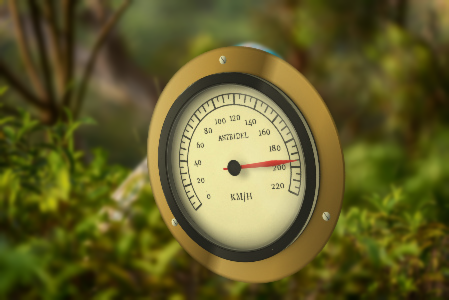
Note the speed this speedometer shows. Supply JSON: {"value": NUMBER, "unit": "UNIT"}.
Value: {"value": 195, "unit": "km/h"}
